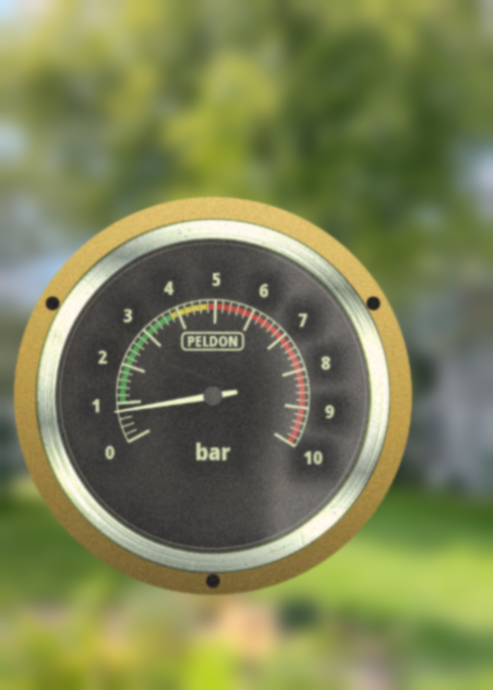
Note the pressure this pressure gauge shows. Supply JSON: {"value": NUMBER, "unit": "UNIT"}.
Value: {"value": 0.8, "unit": "bar"}
